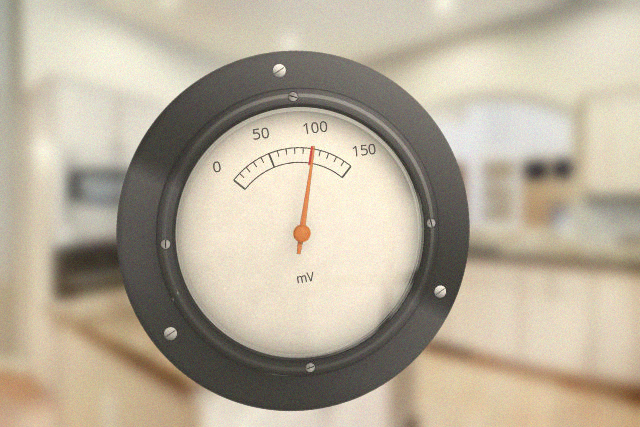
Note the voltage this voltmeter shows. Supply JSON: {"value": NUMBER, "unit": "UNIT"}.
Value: {"value": 100, "unit": "mV"}
